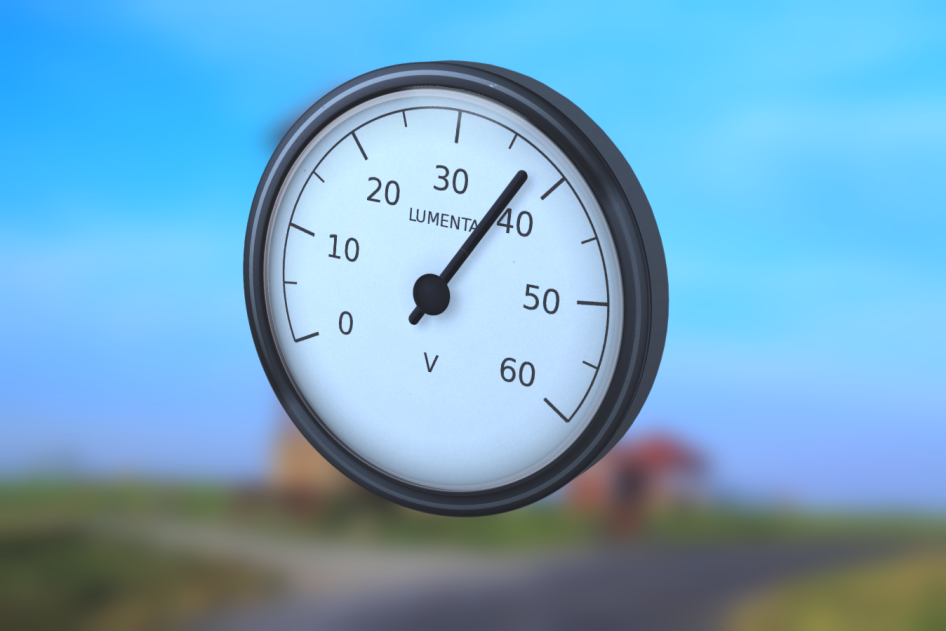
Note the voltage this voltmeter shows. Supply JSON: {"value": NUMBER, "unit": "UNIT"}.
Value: {"value": 37.5, "unit": "V"}
